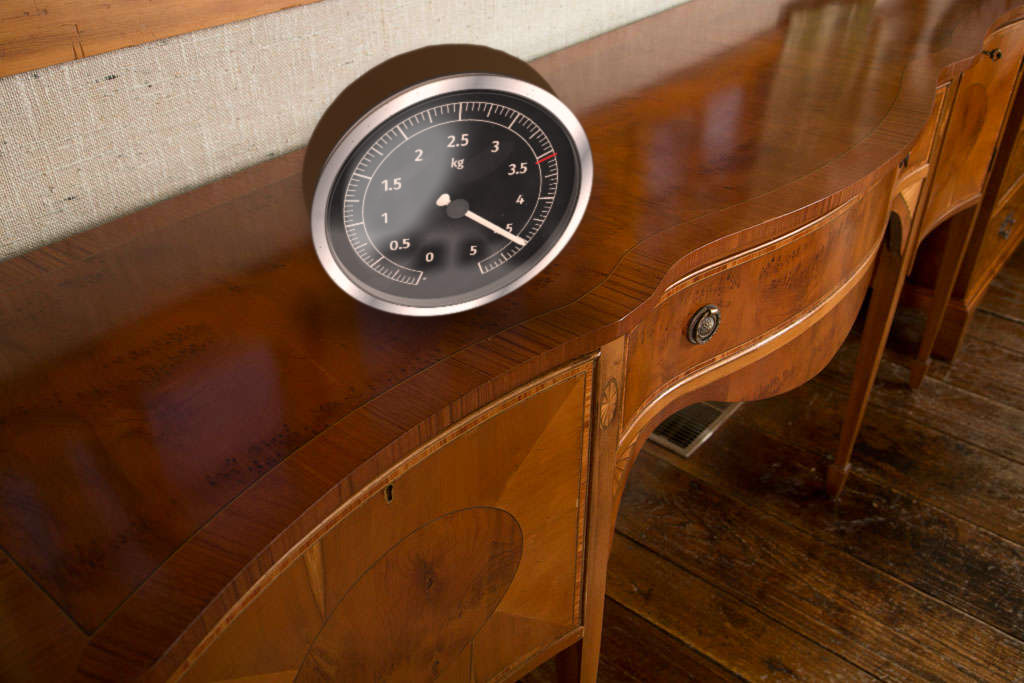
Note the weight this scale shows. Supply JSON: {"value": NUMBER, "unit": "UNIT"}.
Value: {"value": 4.5, "unit": "kg"}
